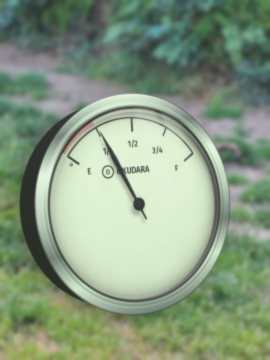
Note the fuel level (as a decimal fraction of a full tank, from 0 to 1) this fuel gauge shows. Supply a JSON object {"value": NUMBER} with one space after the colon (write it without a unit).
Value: {"value": 0.25}
